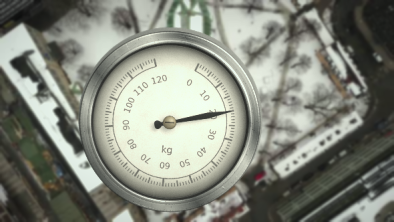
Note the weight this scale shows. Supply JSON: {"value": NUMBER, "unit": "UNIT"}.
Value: {"value": 20, "unit": "kg"}
